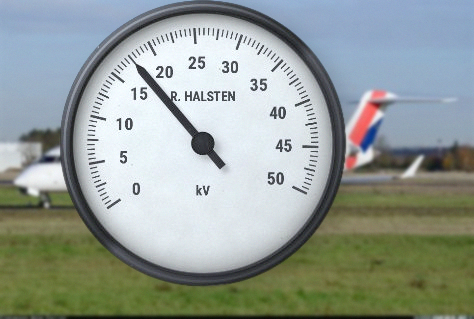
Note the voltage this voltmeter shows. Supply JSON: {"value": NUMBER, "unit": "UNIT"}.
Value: {"value": 17.5, "unit": "kV"}
